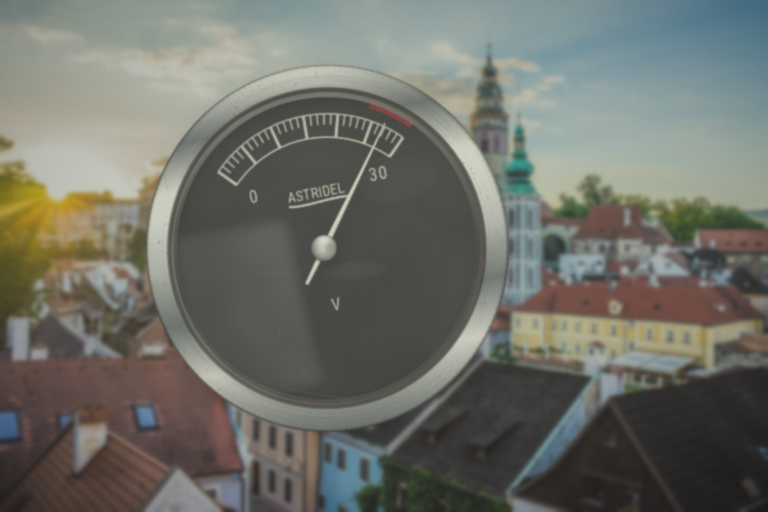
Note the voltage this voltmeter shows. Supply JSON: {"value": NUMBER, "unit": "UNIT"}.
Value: {"value": 27, "unit": "V"}
